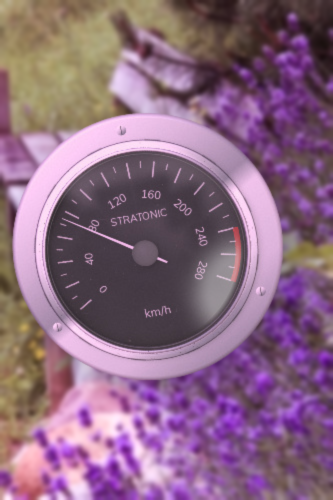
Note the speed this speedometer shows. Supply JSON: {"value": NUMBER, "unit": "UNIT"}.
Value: {"value": 75, "unit": "km/h"}
